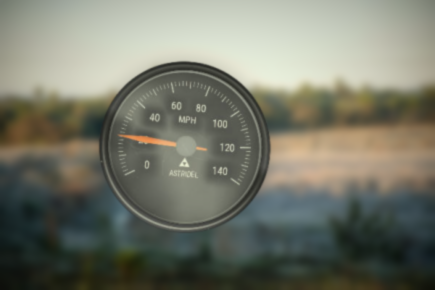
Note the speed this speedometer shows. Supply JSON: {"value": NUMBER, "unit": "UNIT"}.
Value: {"value": 20, "unit": "mph"}
